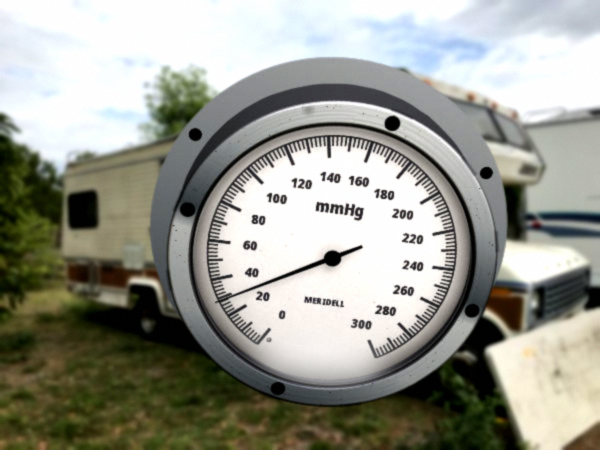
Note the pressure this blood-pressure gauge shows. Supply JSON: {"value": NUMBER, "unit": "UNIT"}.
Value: {"value": 30, "unit": "mmHg"}
